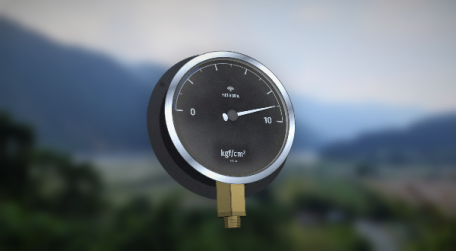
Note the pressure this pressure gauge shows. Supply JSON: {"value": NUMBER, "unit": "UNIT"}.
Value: {"value": 9, "unit": "kg/cm²"}
